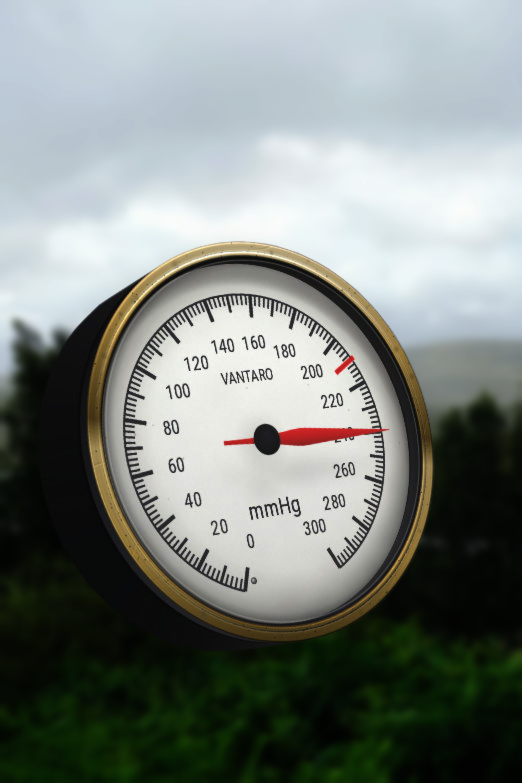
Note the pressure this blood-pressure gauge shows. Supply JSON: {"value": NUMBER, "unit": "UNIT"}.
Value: {"value": 240, "unit": "mmHg"}
